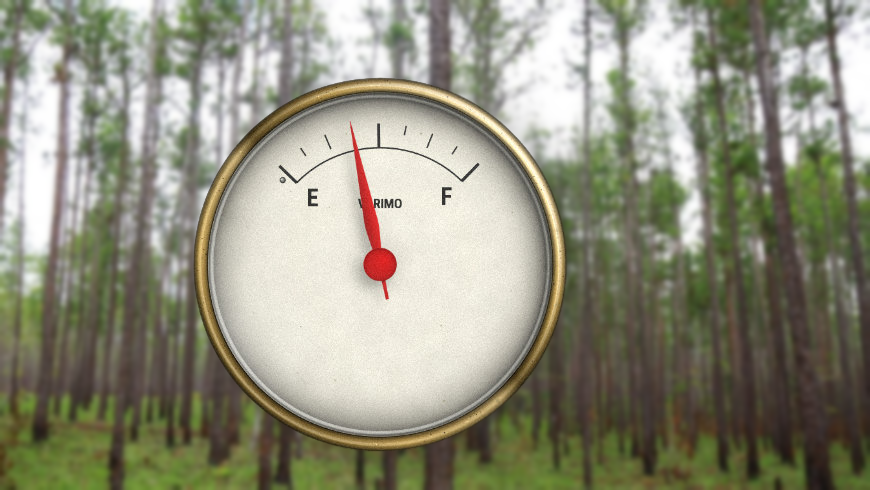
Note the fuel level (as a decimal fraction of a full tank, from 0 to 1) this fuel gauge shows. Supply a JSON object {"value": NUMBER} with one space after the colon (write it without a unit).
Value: {"value": 0.375}
